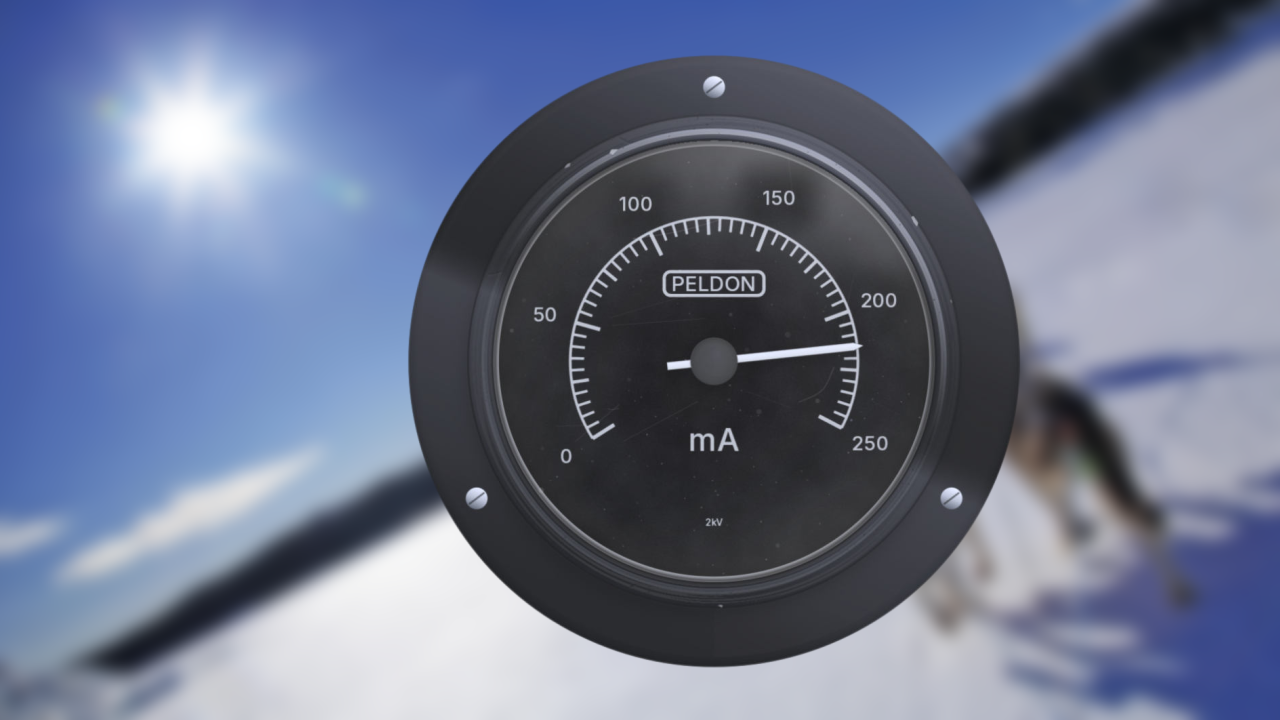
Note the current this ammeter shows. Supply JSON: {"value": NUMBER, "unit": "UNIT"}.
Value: {"value": 215, "unit": "mA"}
